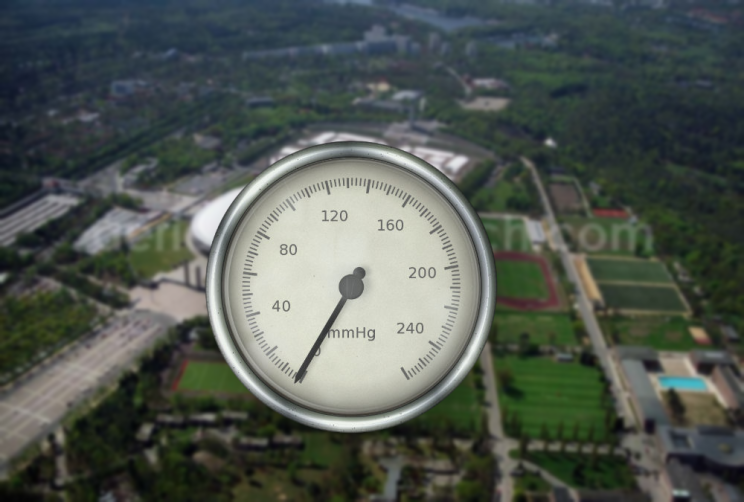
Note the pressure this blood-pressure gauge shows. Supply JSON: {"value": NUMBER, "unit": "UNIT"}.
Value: {"value": 2, "unit": "mmHg"}
